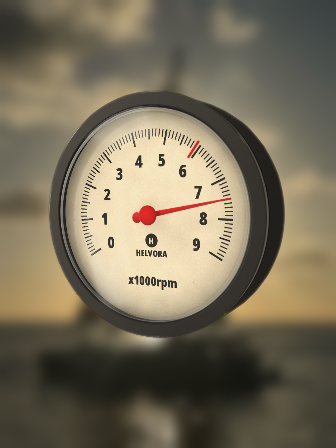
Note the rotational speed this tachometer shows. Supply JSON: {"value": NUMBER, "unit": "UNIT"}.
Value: {"value": 7500, "unit": "rpm"}
